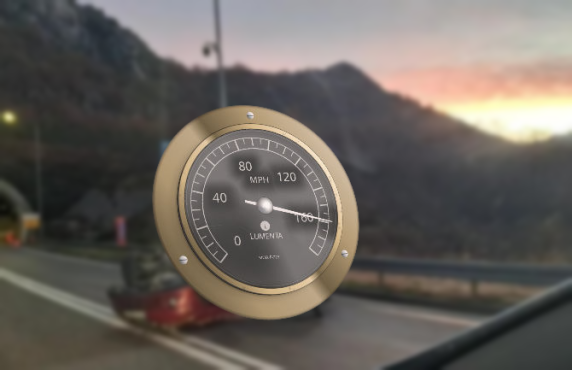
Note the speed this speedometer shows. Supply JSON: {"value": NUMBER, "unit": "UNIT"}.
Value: {"value": 160, "unit": "mph"}
